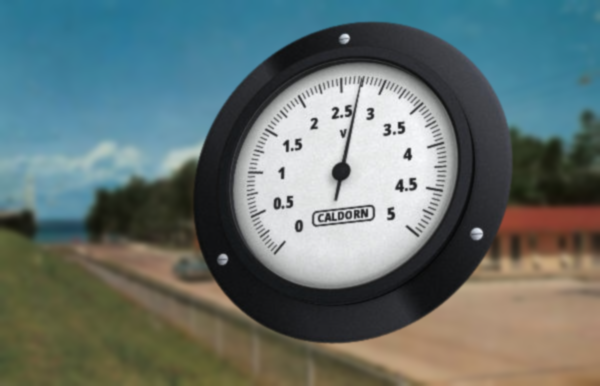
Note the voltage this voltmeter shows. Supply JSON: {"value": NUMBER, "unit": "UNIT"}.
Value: {"value": 2.75, "unit": "V"}
